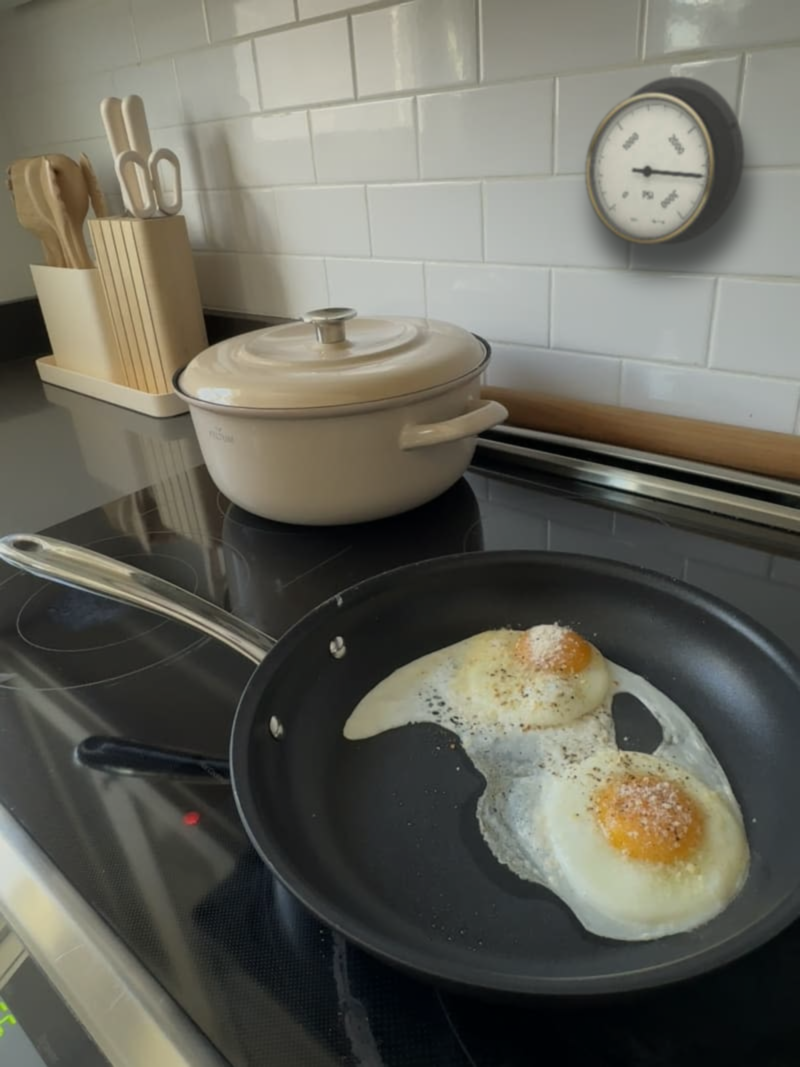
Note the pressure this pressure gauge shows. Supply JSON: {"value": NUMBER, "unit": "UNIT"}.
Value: {"value": 2500, "unit": "psi"}
